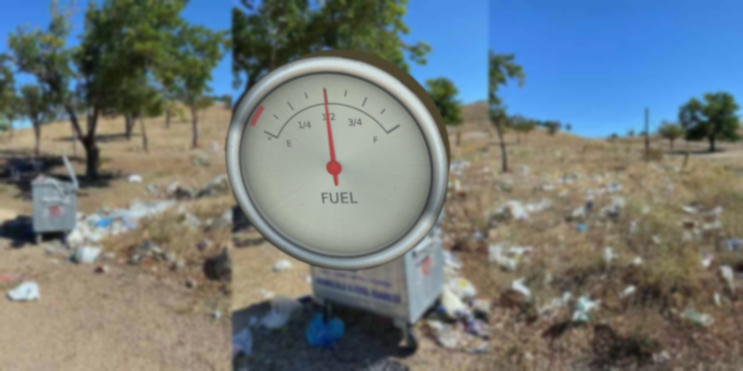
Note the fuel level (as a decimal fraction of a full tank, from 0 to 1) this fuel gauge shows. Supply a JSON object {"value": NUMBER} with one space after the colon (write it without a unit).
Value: {"value": 0.5}
